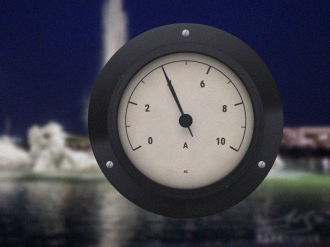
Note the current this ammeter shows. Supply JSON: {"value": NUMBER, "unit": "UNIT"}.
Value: {"value": 4, "unit": "A"}
